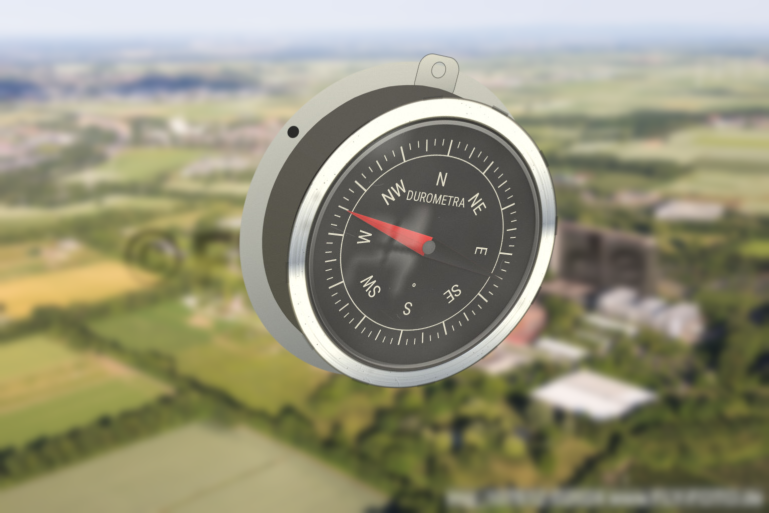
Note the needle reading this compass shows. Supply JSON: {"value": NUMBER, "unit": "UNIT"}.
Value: {"value": 285, "unit": "°"}
